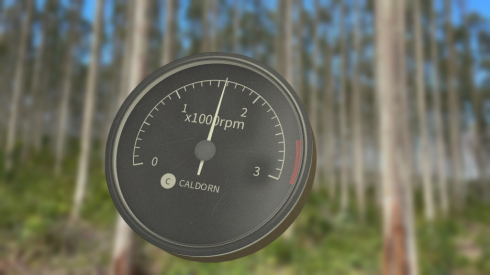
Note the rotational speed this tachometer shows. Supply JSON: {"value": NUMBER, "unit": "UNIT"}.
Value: {"value": 1600, "unit": "rpm"}
